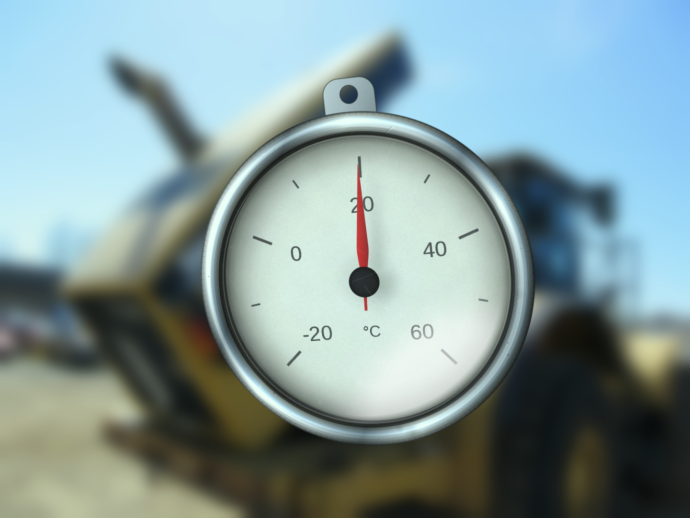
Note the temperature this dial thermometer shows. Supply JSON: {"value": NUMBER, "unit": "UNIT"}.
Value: {"value": 20, "unit": "°C"}
